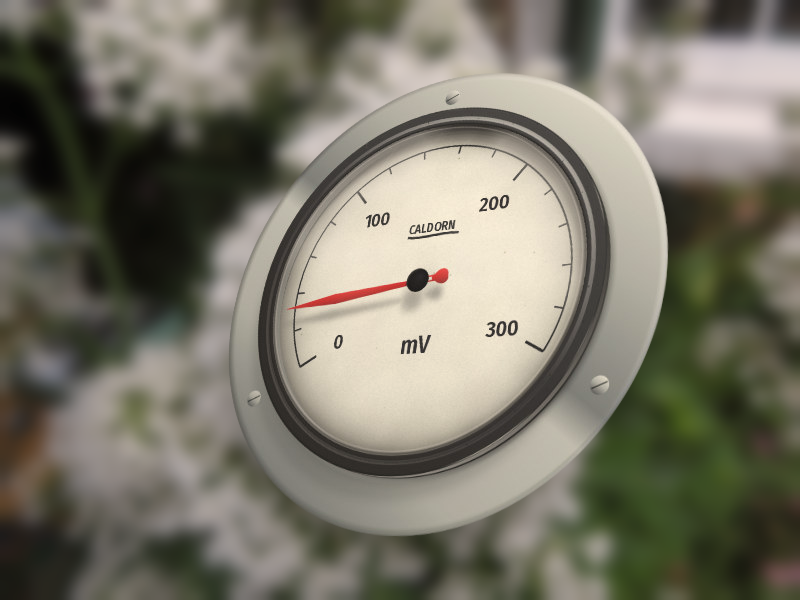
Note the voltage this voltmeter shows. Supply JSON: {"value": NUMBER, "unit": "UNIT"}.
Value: {"value": 30, "unit": "mV"}
